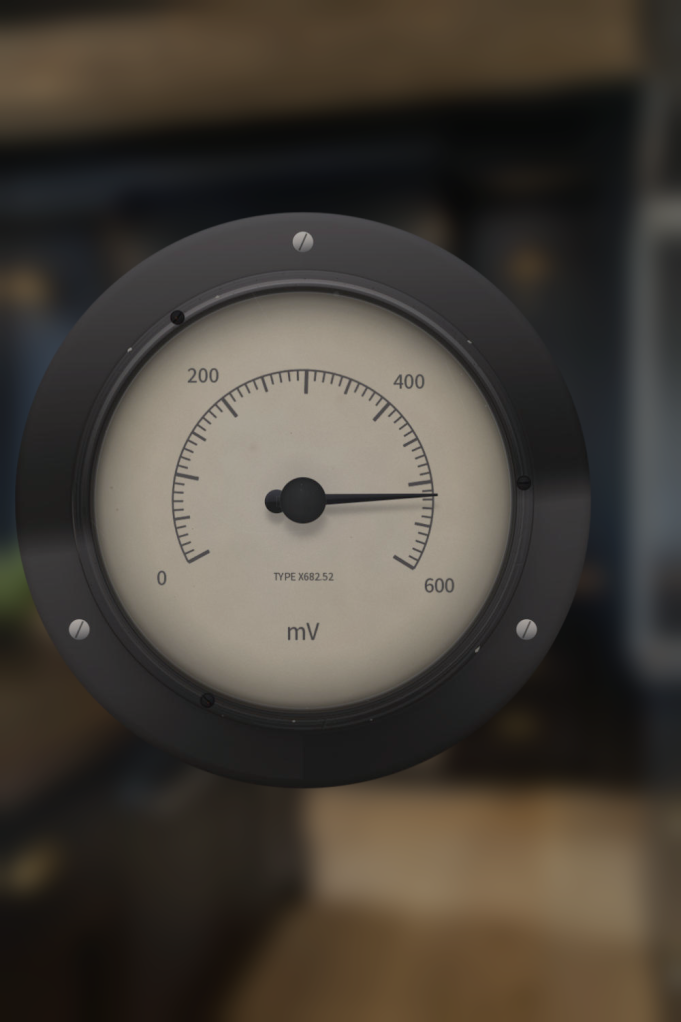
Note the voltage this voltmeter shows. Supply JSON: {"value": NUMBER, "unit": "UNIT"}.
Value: {"value": 515, "unit": "mV"}
